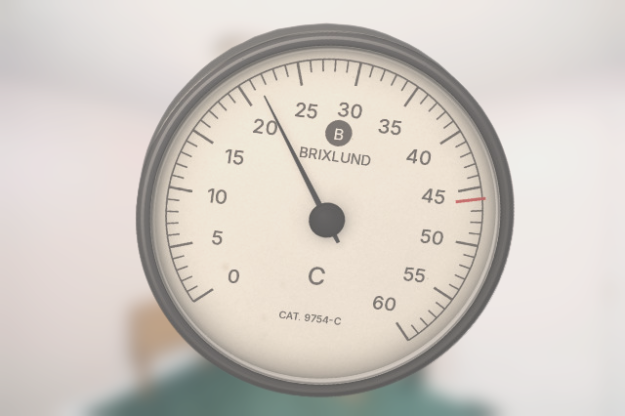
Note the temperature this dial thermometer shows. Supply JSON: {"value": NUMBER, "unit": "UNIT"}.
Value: {"value": 21.5, "unit": "°C"}
